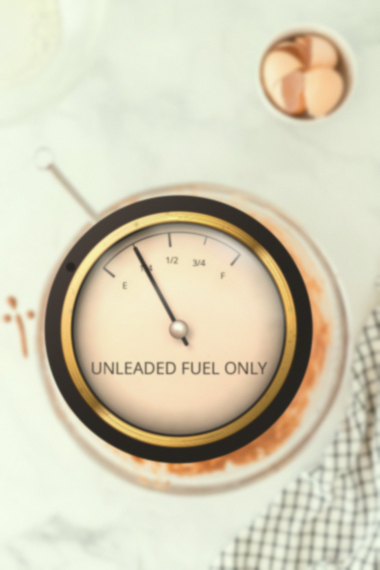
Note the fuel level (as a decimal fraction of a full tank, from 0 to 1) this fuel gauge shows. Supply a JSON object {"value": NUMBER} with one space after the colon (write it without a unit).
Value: {"value": 0.25}
